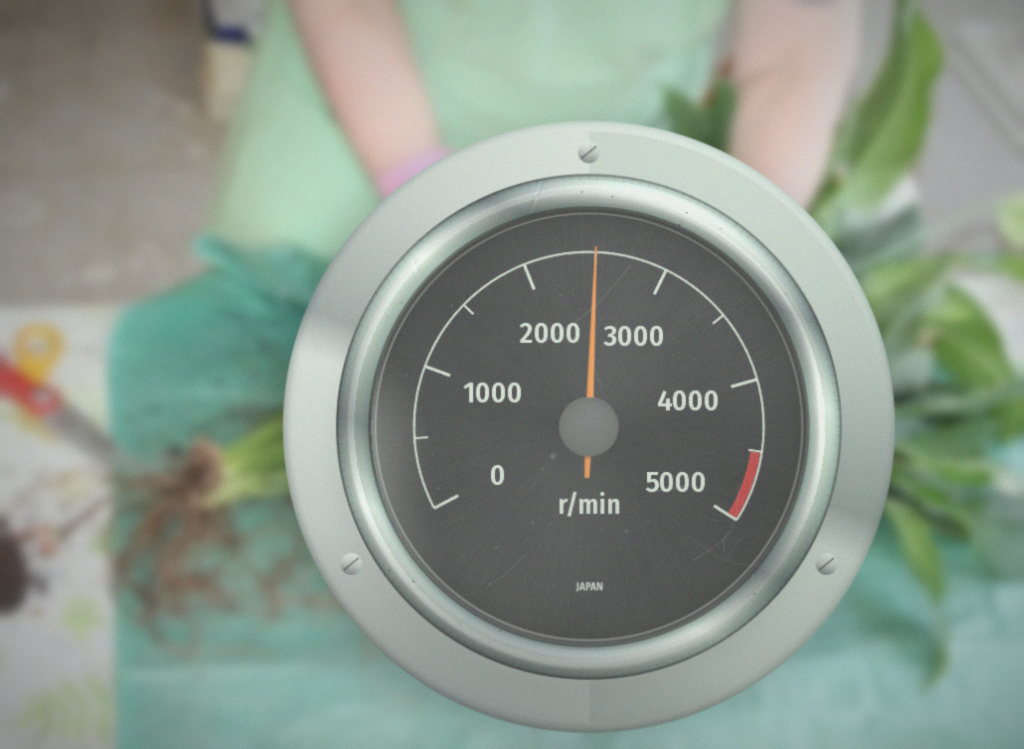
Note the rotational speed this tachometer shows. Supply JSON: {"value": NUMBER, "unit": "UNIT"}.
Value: {"value": 2500, "unit": "rpm"}
